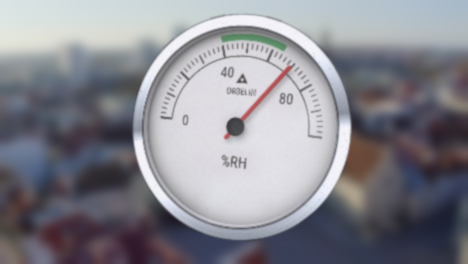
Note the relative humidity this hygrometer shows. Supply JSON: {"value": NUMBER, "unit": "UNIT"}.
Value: {"value": 70, "unit": "%"}
